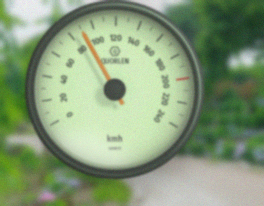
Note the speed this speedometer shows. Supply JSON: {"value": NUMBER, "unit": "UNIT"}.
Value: {"value": 90, "unit": "km/h"}
